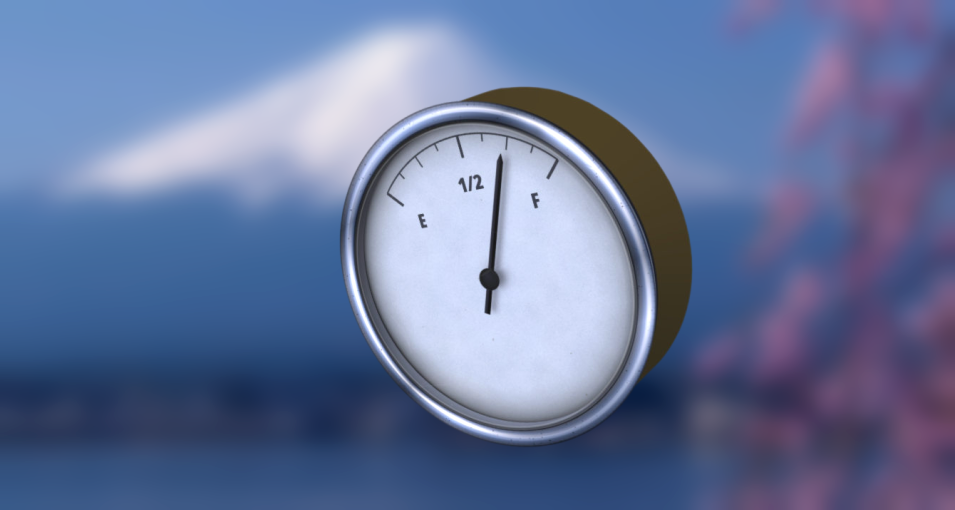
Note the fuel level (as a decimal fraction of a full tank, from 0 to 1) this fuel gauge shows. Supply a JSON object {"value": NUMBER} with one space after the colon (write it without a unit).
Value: {"value": 0.75}
